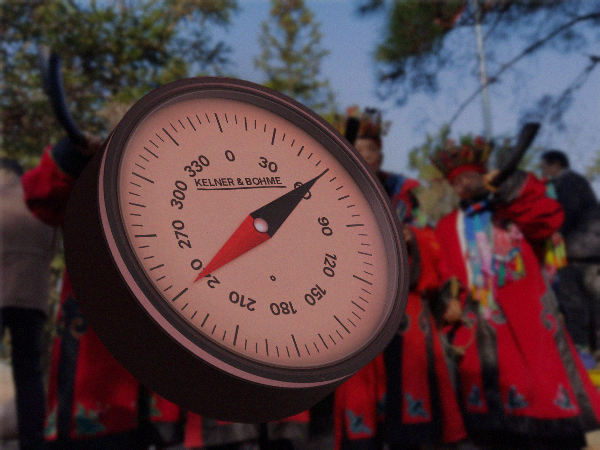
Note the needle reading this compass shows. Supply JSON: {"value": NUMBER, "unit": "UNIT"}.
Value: {"value": 240, "unit": "°"}
